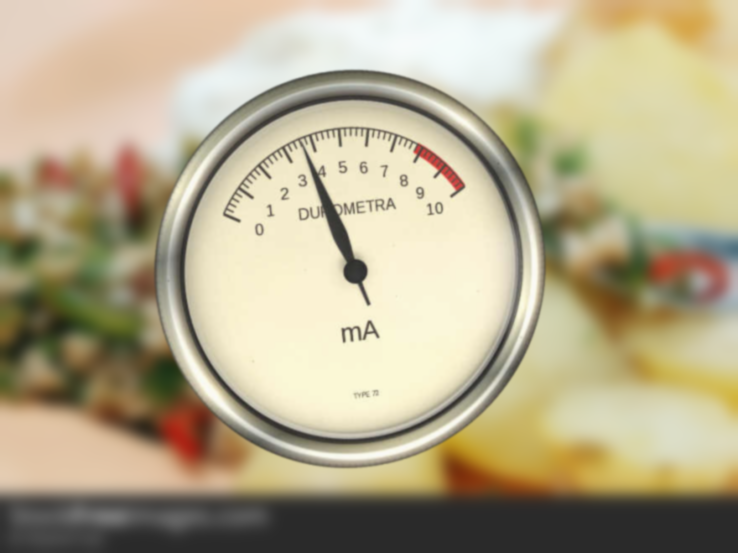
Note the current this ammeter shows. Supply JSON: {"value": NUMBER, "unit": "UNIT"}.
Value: {"value": 3.6, "unit": "mA"}
